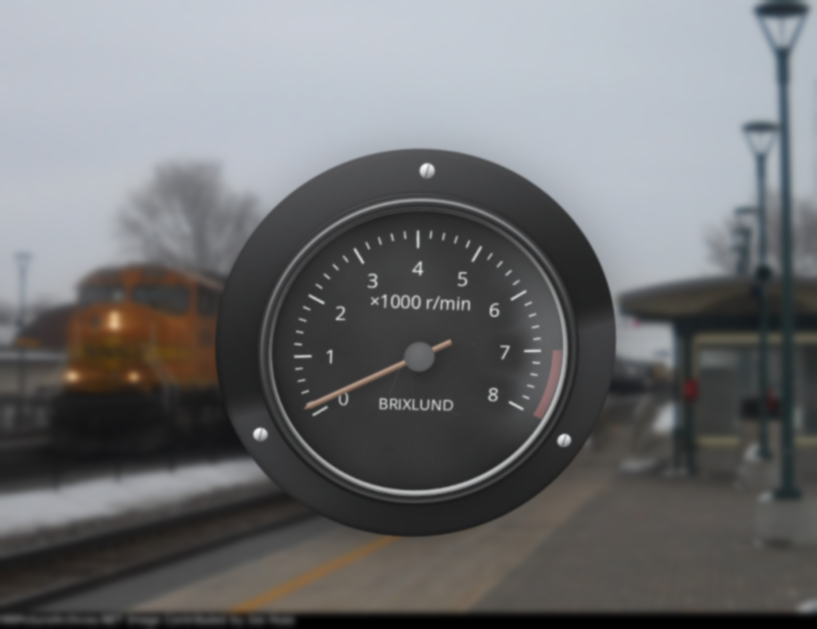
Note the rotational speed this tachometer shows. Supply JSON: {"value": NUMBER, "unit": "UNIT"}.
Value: {"value": 200, "unit": "rpm"}
